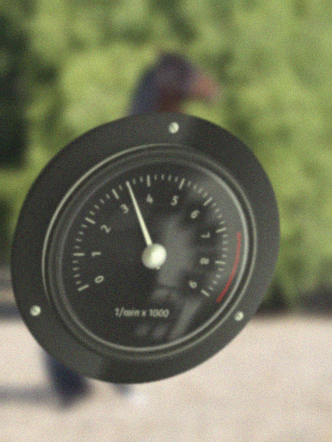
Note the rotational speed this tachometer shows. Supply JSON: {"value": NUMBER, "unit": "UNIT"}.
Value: {"value": 3400, "unit": "rpm"}
